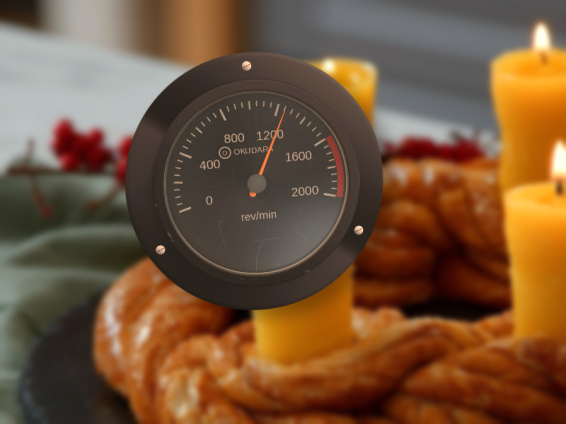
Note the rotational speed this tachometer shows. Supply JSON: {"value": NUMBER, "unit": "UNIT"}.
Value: {"value": 1250, "unit": "rpm"}
